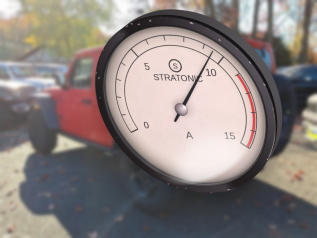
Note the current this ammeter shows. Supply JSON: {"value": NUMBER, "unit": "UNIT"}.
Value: {"value": 9.5, "unit": "A"}
